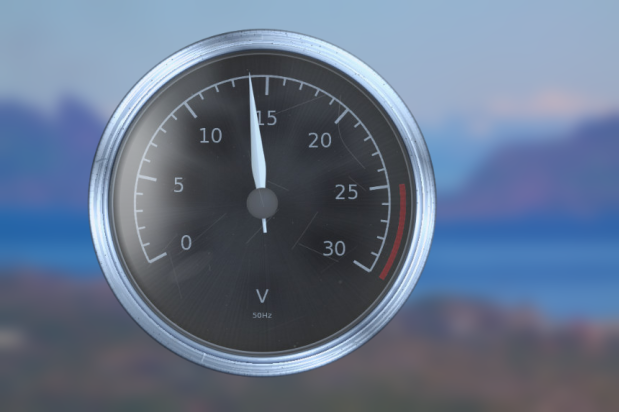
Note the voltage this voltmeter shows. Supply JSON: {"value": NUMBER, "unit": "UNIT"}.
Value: {"value": 14, "unit": "V"}
